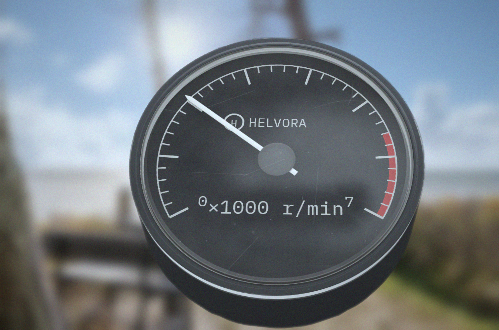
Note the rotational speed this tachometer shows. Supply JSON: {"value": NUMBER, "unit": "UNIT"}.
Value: {"value": 2000, "unit": "rpm"}
